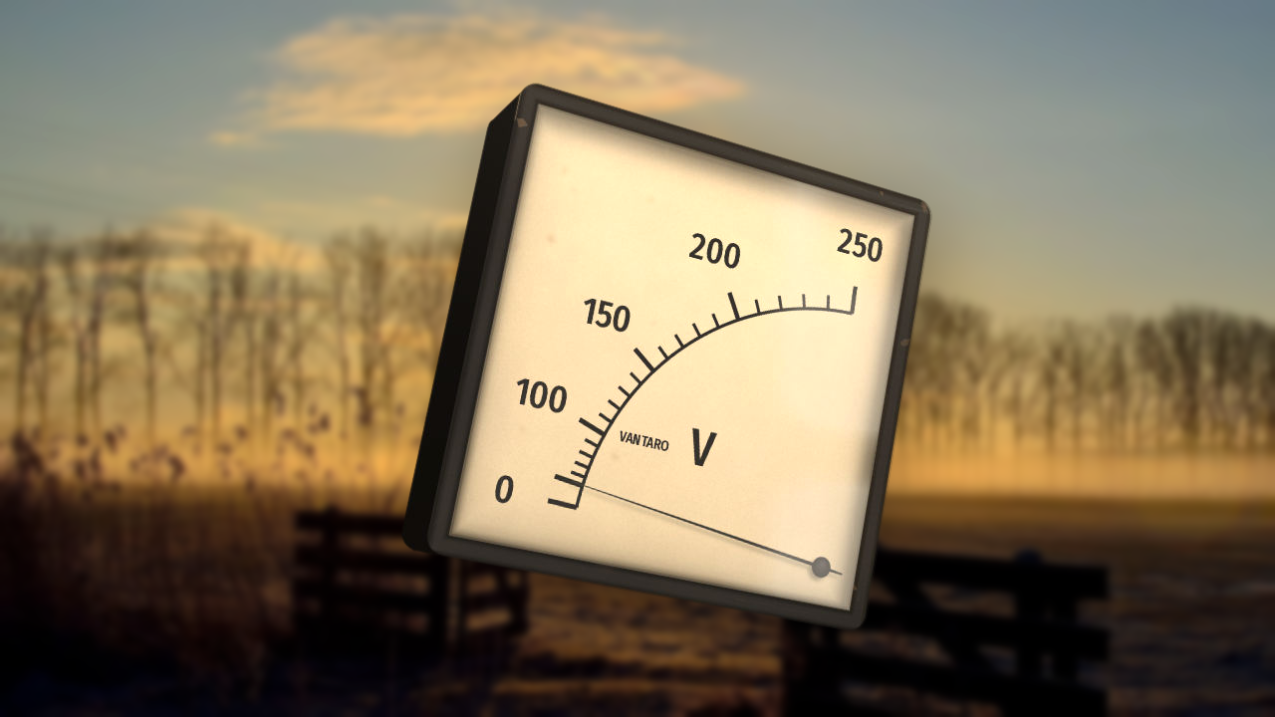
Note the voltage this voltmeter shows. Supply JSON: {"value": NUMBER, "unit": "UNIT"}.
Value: {"value": 50, "unit": "V"}
